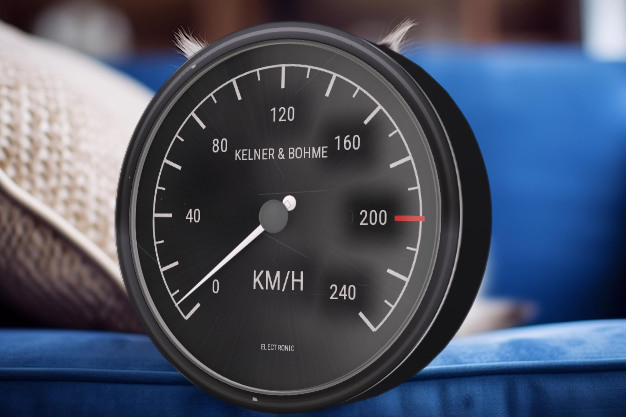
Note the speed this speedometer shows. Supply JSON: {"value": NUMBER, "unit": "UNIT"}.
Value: {"value": 5, "unit": "km/h"}
